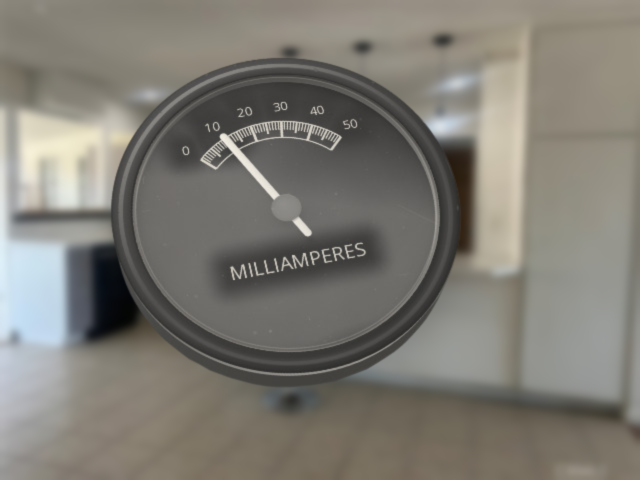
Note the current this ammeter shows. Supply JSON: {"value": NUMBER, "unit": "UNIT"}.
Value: {"value": 10, "unit": "mA"}
